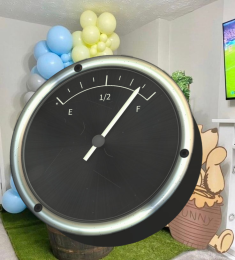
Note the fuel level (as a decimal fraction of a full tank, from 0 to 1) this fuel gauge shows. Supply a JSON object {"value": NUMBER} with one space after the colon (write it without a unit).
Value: {"value": 0.875}
